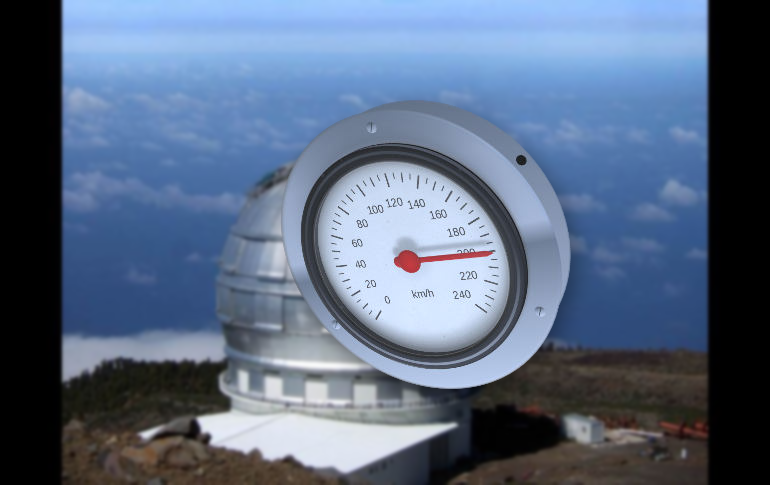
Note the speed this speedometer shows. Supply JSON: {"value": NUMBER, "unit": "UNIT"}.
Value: {"value": 200, "unit": "km/h"}
